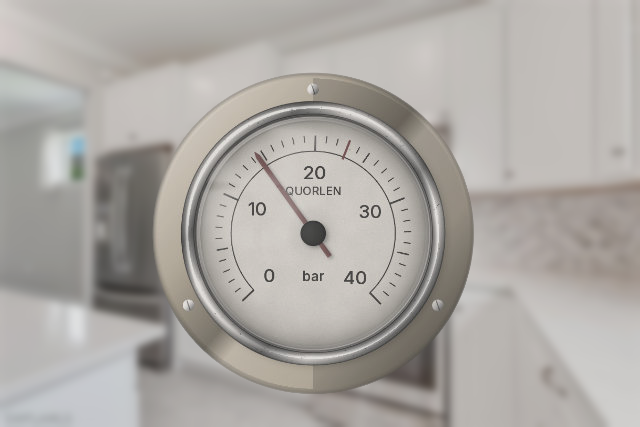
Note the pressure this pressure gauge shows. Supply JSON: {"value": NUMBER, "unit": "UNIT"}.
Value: {"value": 14.5, "unit": "bar"}
